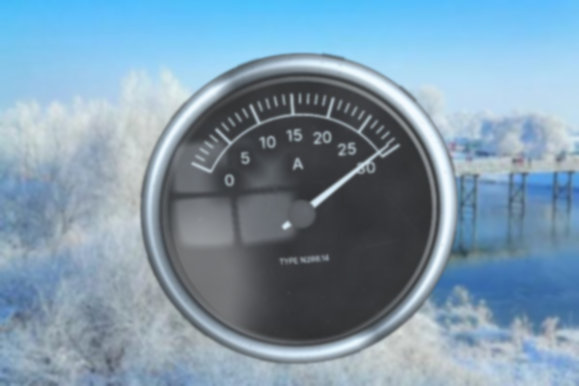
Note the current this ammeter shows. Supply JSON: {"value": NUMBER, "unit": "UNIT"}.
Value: {"value": 29, "unit": "A"}
